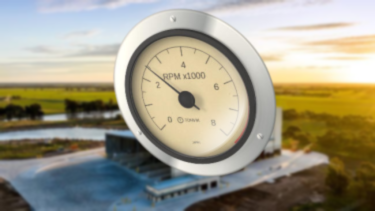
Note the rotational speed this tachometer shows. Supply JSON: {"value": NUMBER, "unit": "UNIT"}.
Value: {"value": 2500, "unit": "rpm"}
